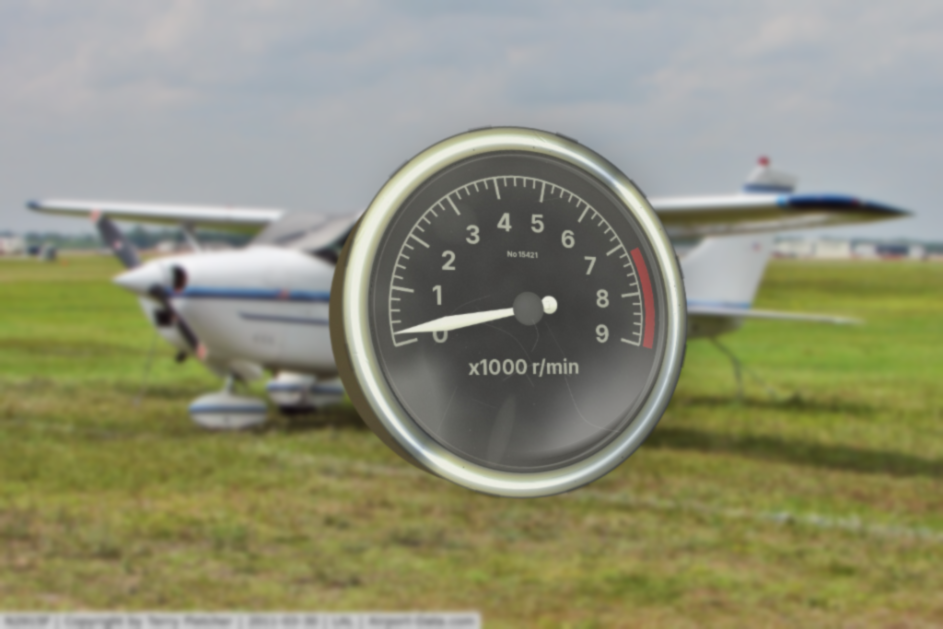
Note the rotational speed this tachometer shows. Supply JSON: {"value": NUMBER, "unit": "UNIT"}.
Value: {"value": 200, "unit": "rpm"}
